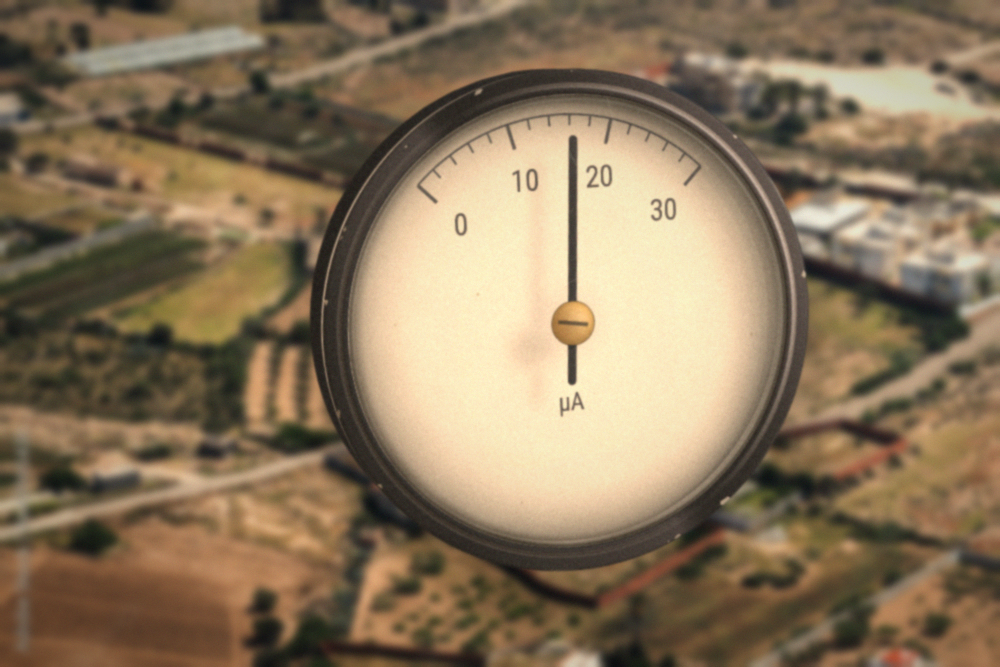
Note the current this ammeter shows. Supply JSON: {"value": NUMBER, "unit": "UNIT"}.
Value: {"value": 16, "unit": "µA"}
